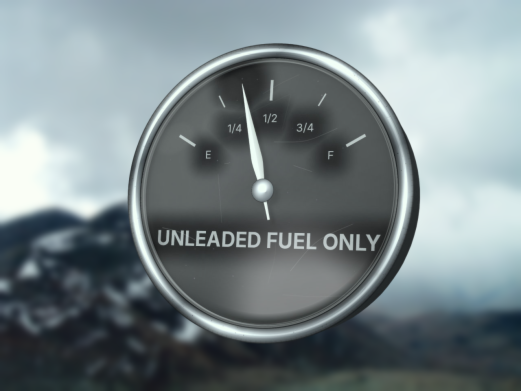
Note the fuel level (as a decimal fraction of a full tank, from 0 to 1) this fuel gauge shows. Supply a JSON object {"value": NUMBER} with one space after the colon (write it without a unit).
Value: {"value": 0.375}
